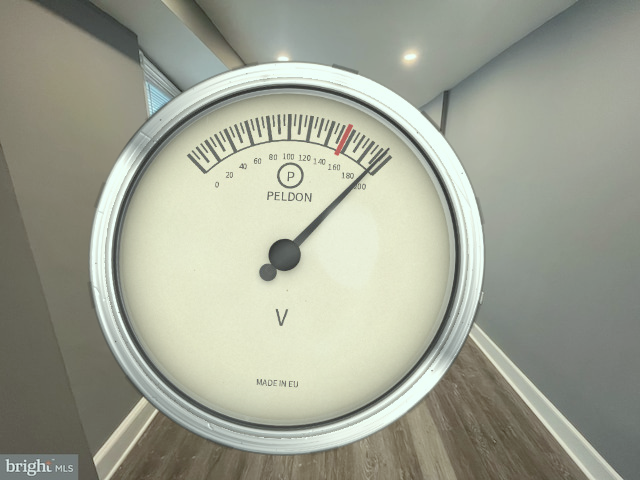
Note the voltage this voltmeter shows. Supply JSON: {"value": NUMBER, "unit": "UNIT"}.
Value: {"value": 195, "unit": "V"}
